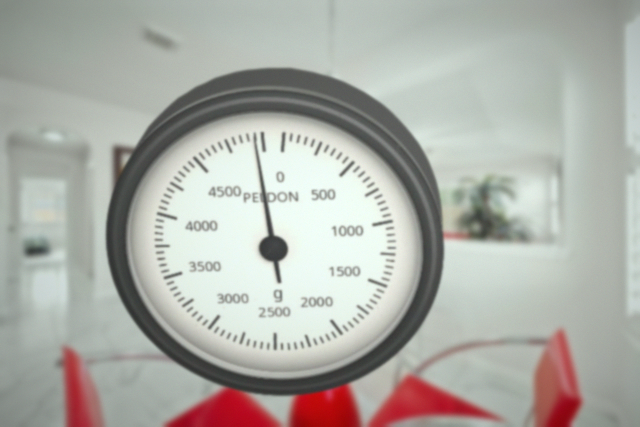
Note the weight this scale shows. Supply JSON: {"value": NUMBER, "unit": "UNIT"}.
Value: {"value": 4950, "unit": "g"}
